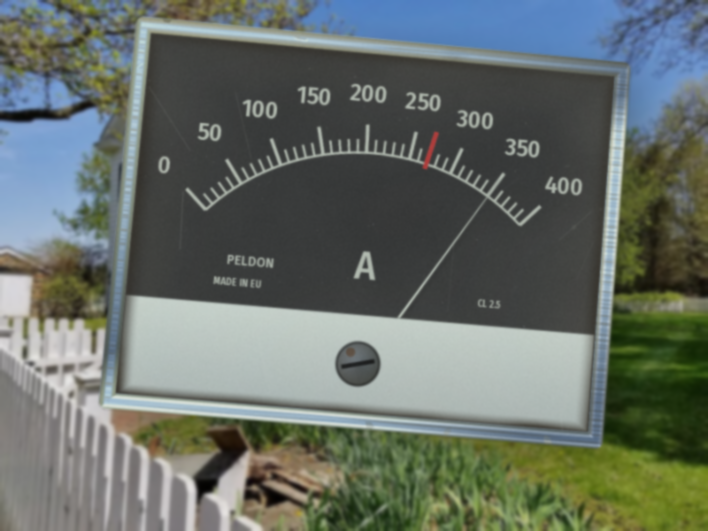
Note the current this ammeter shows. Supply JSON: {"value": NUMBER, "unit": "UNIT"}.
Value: {"value": 350, "unit": "A"}
